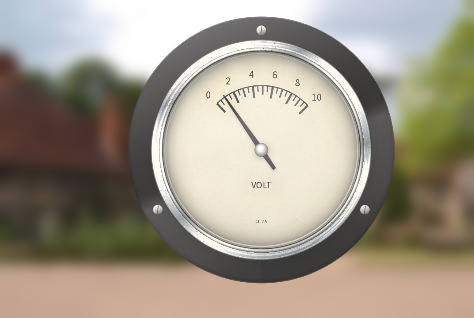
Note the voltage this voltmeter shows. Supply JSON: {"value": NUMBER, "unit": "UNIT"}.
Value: {"value": 1, "unit": "V"}
